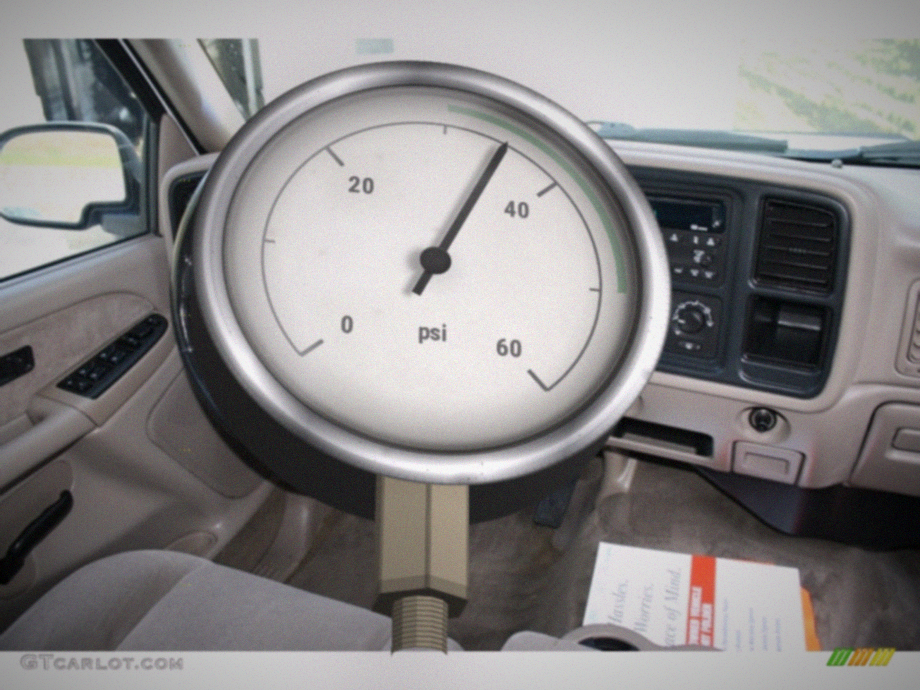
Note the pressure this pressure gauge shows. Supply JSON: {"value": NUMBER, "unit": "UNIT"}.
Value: {"value": 35, "unit": "psi"}
